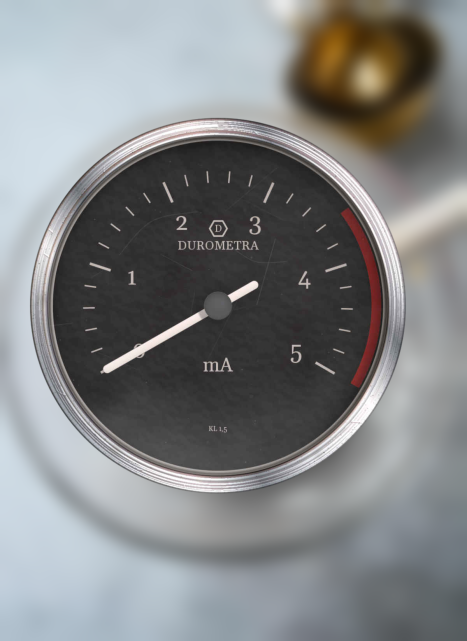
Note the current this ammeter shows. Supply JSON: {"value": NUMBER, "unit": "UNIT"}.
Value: {"value": 0, "unit": "mA"}
